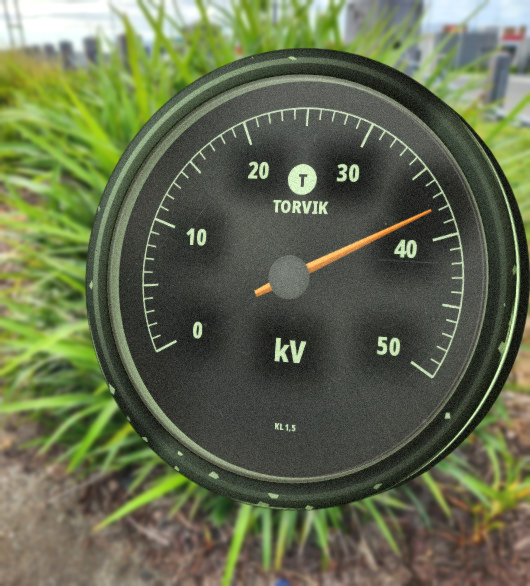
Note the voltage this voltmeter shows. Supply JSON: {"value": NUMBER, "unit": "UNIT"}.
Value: {"value": 38, "unit": "kV"}
